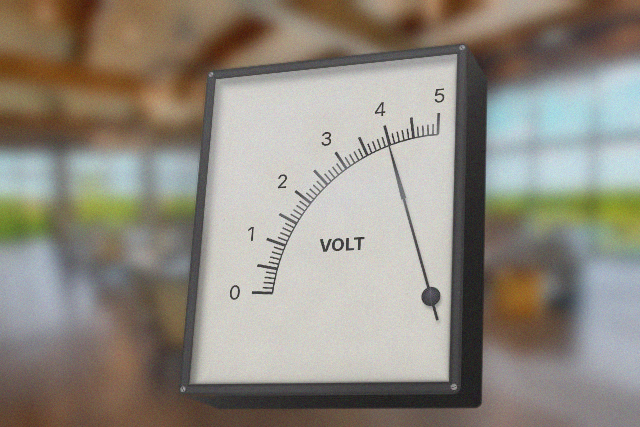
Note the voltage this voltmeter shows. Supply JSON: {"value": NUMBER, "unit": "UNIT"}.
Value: {"value": 4, "unit": "V"}
